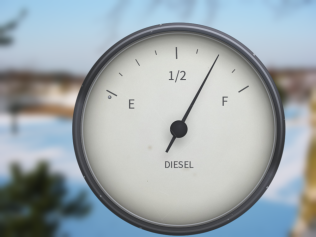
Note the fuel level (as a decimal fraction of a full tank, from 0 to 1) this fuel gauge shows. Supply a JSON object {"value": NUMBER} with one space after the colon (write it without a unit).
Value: {"value": 0.75}
